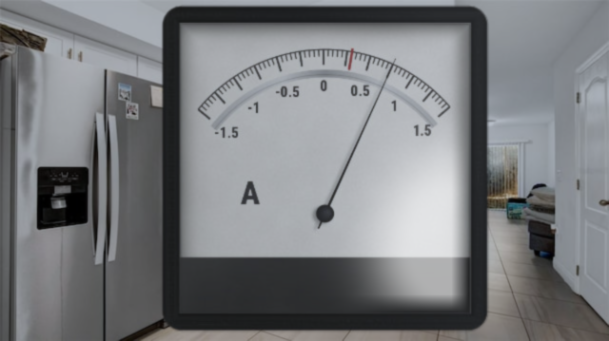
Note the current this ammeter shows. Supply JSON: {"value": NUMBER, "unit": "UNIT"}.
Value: {"value": 0.75, "unit": "A"}
